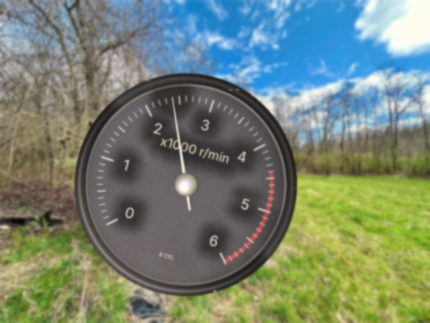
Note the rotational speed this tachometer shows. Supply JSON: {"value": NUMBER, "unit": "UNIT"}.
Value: {"value": 2400, "unit": "rpm"}
